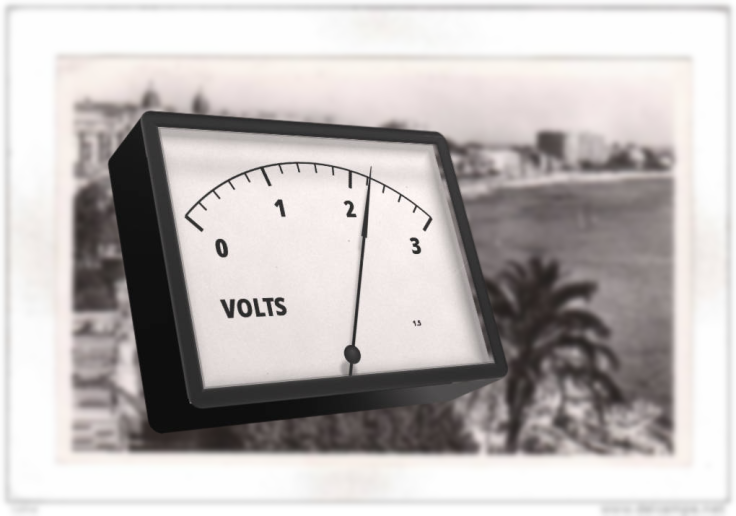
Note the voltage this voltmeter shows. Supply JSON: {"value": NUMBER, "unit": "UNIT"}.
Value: {"value": 2.2, "unit": "V"}
